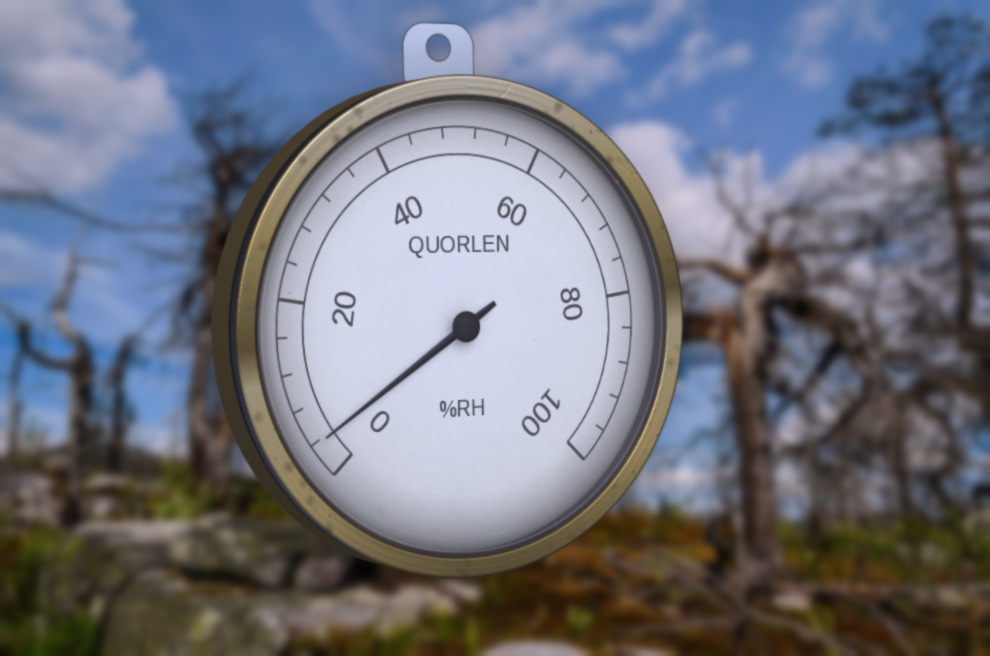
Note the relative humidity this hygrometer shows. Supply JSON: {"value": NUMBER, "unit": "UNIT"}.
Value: {"value": 4, "unit": "%"}
